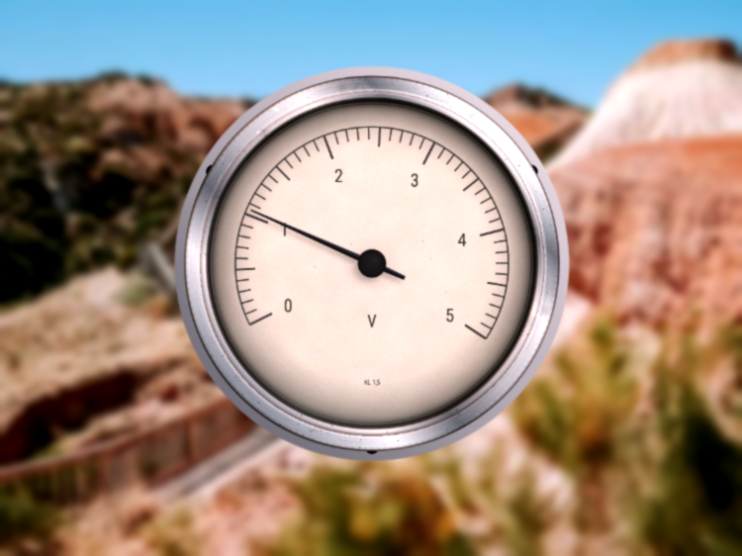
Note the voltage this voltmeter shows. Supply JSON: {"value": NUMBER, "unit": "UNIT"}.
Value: {"value": 1.05, "unit": "V"}
